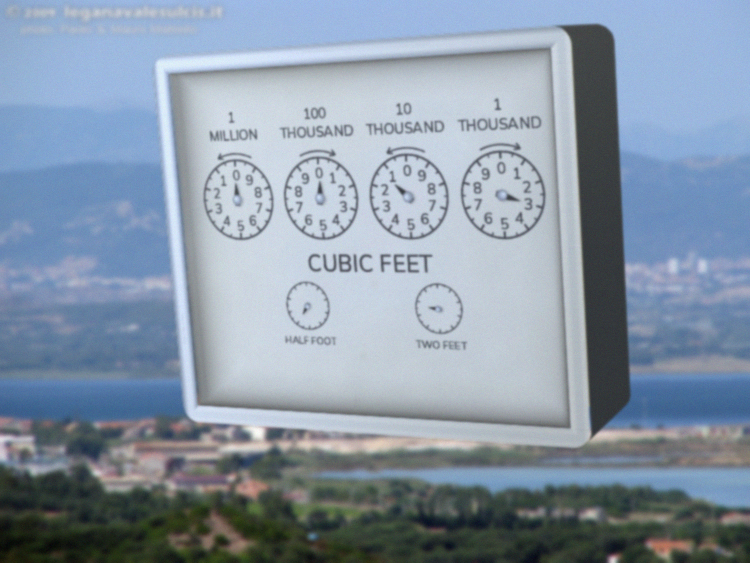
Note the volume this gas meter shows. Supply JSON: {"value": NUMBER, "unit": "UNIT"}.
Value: {"value": 1300, "unit": "ft³"}
